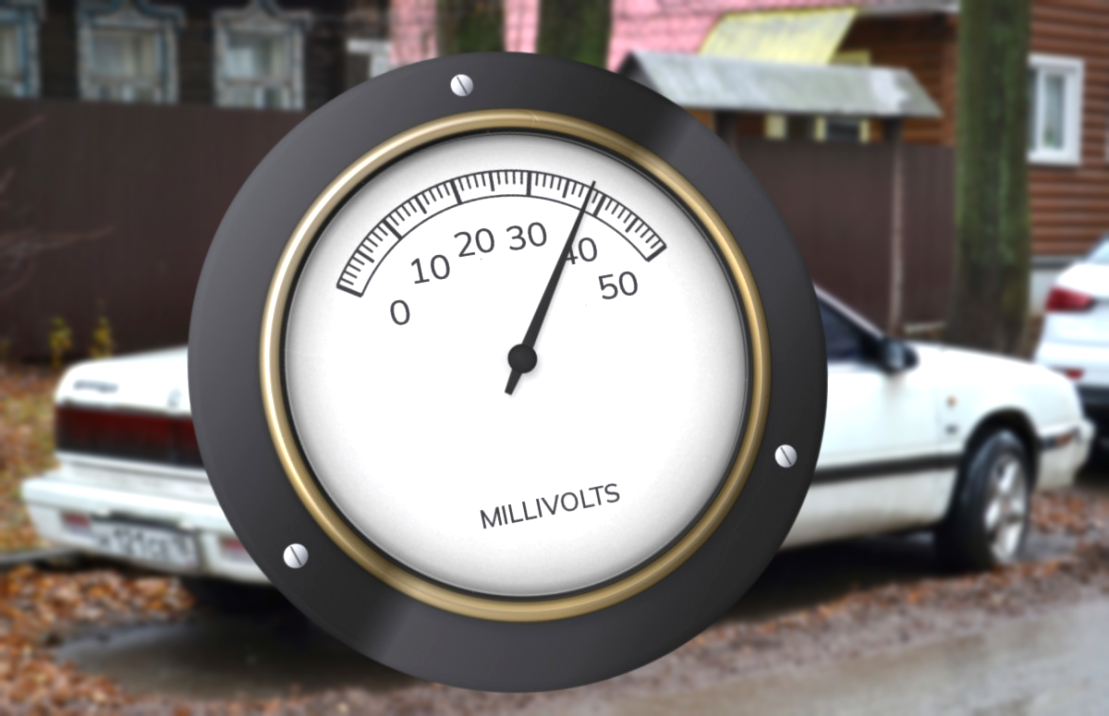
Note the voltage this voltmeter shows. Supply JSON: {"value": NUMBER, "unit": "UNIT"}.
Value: {"value": 38, "unit": "mV"}
